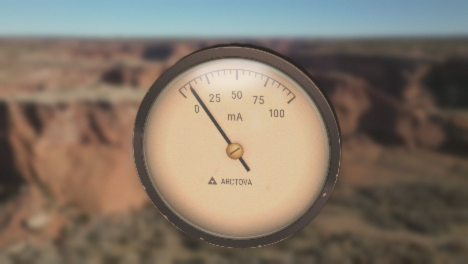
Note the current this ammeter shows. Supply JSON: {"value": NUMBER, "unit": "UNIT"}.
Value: {"value": 10, "unit": "mA"}
